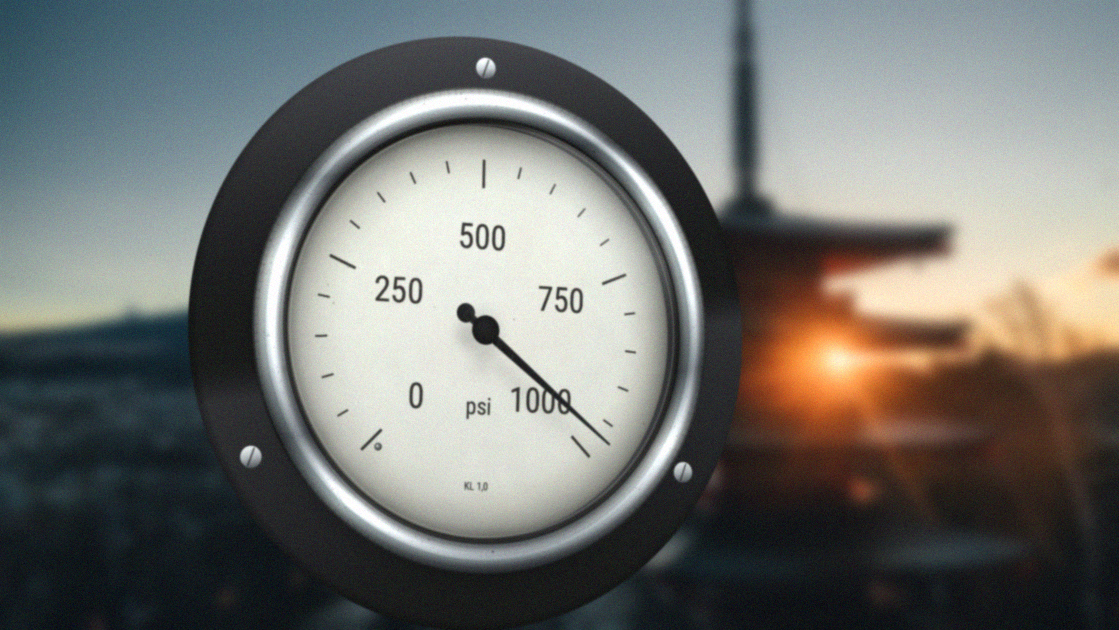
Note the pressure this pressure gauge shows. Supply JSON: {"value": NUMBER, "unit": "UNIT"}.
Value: {"value": 975, "unit": "psi"}
